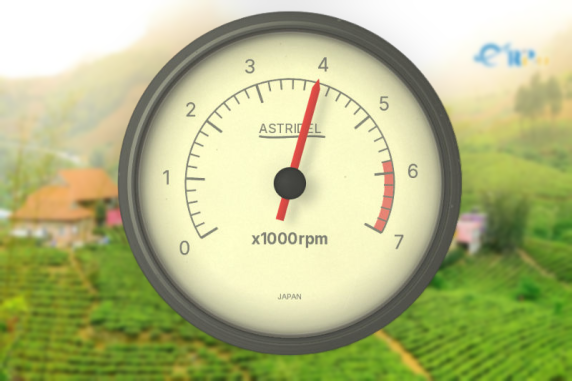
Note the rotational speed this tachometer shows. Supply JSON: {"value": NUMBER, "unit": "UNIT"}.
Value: {"value": 4000, "unit": "rpm"}
